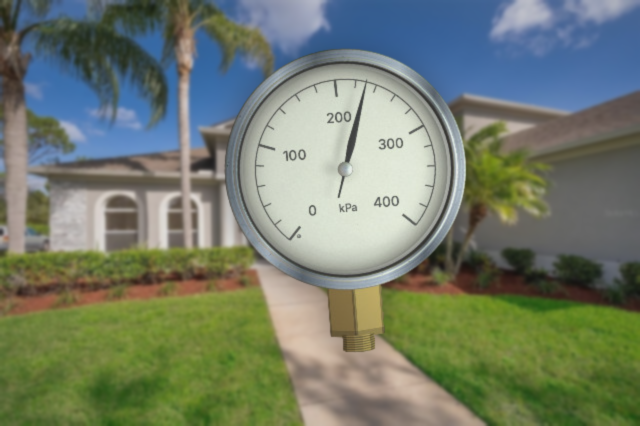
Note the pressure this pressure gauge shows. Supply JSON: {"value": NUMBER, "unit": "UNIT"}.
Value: {"value": 230, "unit": "kPa"}
